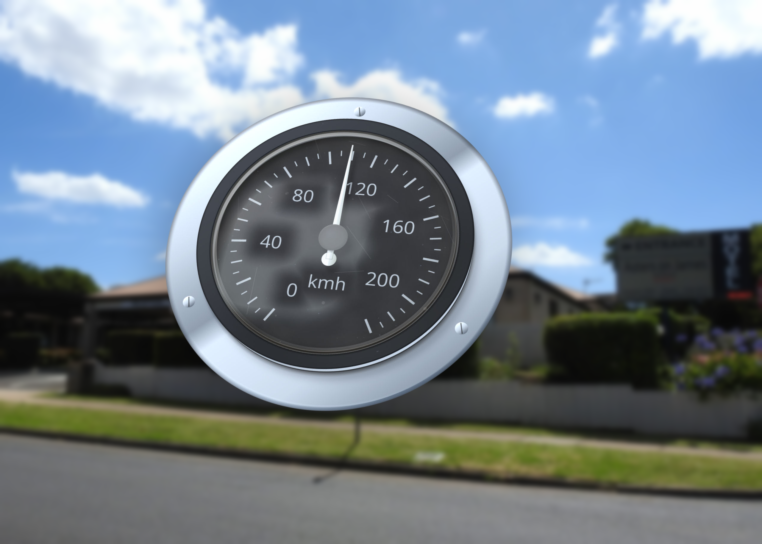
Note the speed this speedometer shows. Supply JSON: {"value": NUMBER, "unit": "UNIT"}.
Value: {"value": 110, "unit": "km/h"}
